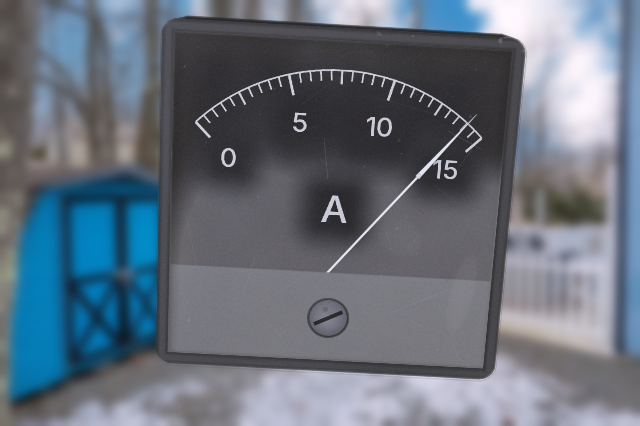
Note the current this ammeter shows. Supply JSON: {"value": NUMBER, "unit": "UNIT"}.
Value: {"value": 14, "unit": "A"}
